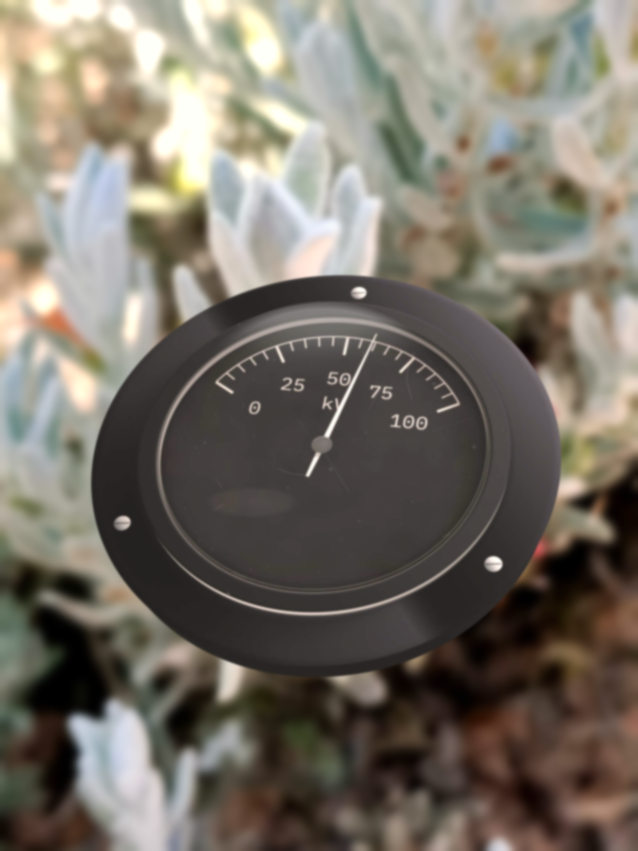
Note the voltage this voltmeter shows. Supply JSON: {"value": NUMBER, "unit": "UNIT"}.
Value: {"value": 60, "unit": "kV"}
